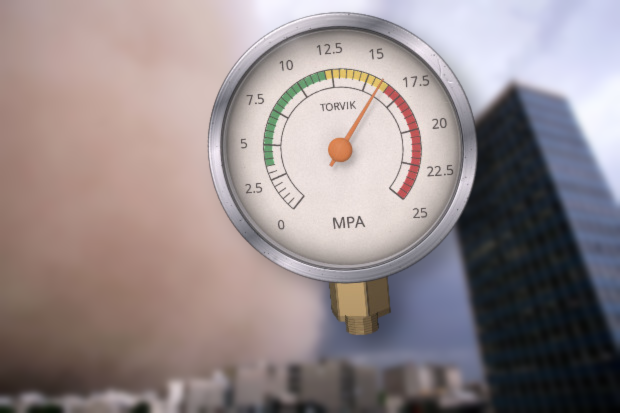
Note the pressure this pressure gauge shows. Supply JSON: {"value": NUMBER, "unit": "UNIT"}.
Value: {"value": 16, "unit": "MPa"}
